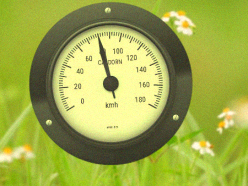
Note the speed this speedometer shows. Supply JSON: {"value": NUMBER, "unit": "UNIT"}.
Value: {"value": 80, "unit": "km/h"}
